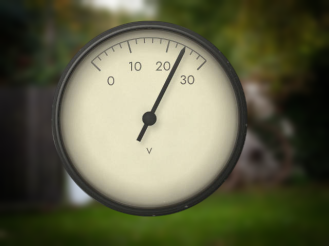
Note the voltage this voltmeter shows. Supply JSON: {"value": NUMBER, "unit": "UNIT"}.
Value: {"value": 24, "unit": "V"}
